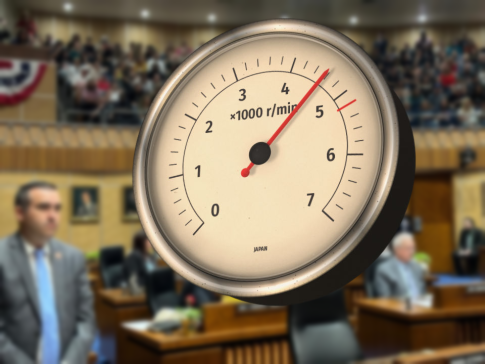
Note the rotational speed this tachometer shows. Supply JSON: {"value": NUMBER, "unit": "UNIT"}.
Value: {"value": 4600, "unit": "rpm"}
